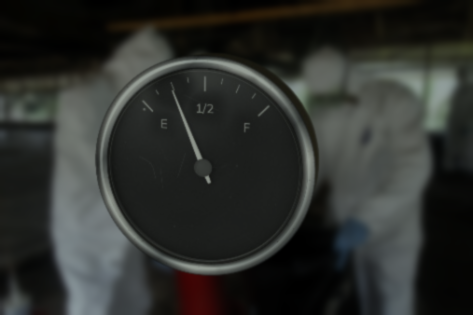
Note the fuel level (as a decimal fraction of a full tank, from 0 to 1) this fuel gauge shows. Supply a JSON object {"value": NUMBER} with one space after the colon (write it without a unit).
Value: {"value": 0.25}
